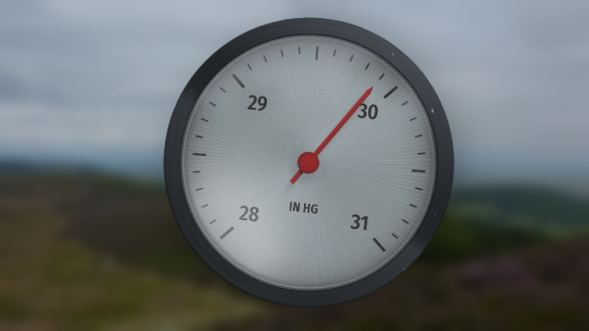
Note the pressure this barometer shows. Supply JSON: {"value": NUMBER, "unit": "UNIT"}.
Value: {"value": 29.9, "unit": "inHg"}
